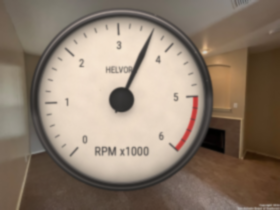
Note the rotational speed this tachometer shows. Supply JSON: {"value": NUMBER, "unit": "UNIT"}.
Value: {"value": 3600, "unit": "rpm"}
